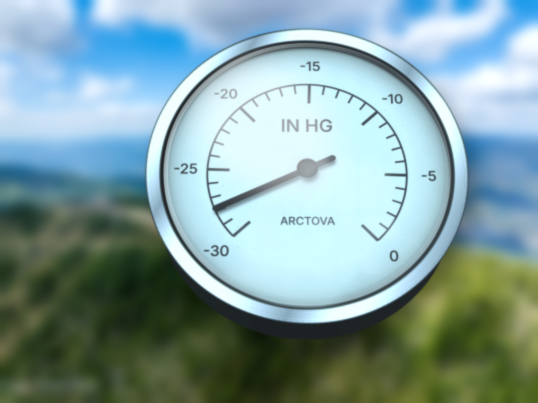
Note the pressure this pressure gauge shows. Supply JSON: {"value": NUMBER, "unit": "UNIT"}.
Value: {"value": -28, "unit": "inHg"}
